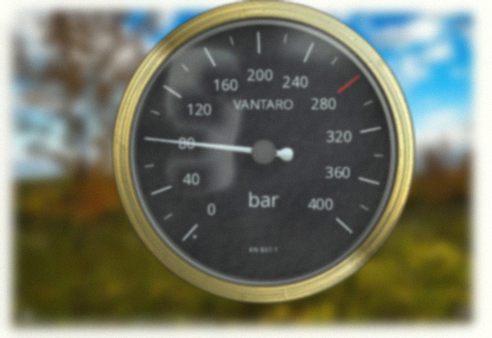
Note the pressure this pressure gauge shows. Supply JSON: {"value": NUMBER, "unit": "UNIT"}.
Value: {"value": 80, "unit": "bar"}
